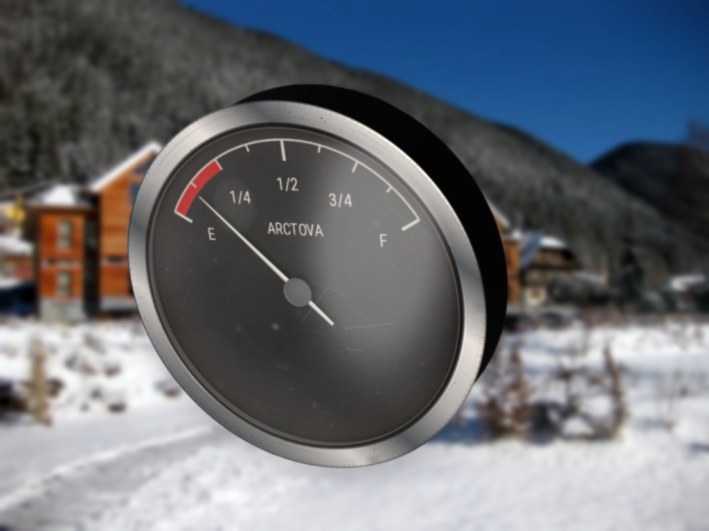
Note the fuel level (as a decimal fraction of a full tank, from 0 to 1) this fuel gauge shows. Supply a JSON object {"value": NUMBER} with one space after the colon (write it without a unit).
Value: {"value": 0.125}
